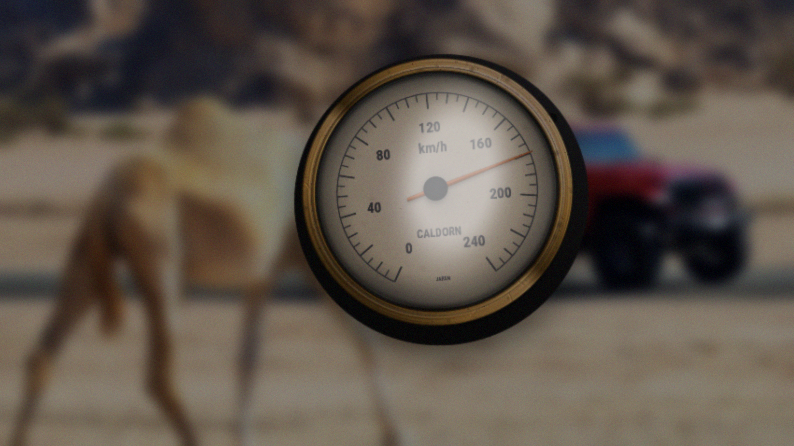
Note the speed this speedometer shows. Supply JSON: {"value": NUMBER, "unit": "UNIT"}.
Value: {"value": 180, "unit": "km/h"}
